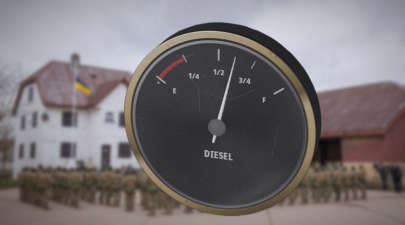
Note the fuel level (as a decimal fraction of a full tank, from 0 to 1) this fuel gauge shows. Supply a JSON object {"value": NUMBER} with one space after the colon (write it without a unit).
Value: {"value": 0.625}
